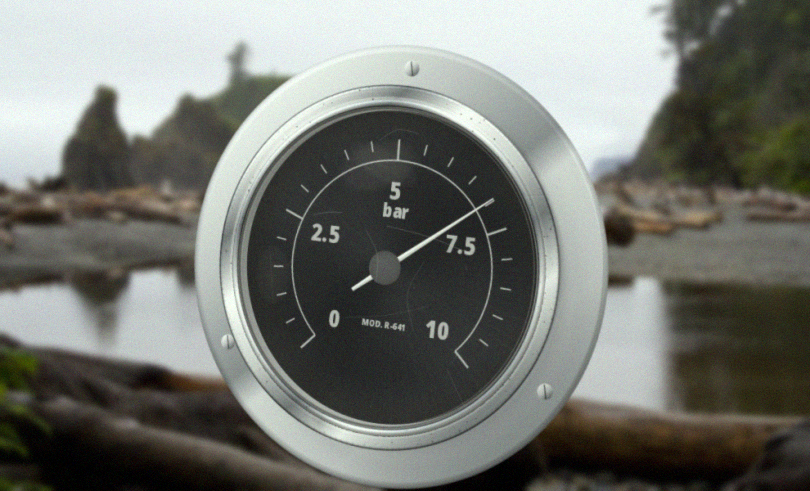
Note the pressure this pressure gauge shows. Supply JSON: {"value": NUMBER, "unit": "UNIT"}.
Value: {"value": 7, "unit": "bar"}
